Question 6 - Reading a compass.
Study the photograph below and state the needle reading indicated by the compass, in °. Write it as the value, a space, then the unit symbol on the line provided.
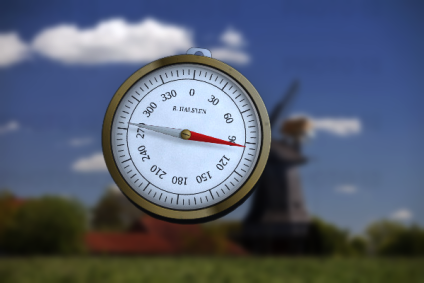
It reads 95 °
